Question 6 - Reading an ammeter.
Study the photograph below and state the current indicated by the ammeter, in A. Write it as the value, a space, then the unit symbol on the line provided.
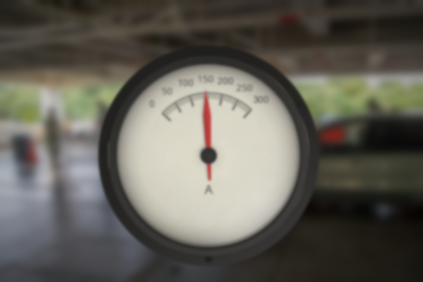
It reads 150 A
